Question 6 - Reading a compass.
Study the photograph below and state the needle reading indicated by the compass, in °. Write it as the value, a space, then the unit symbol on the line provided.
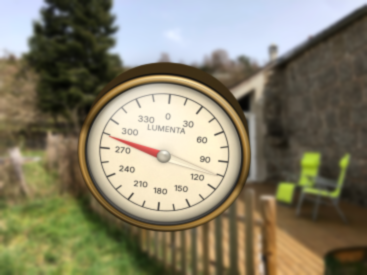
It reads 285 °
